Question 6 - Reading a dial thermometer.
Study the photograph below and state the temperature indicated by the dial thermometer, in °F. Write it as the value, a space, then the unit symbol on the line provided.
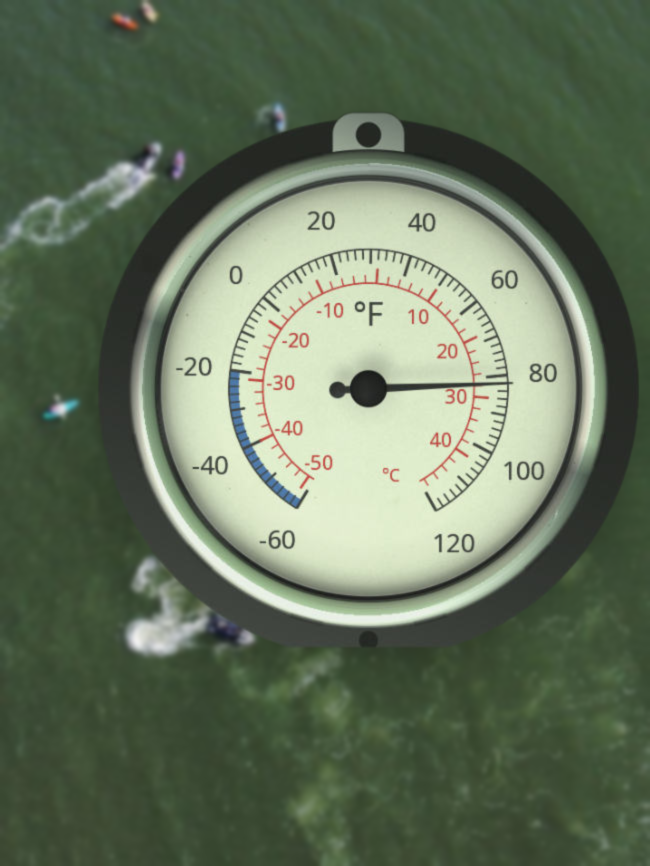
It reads 82 °F
